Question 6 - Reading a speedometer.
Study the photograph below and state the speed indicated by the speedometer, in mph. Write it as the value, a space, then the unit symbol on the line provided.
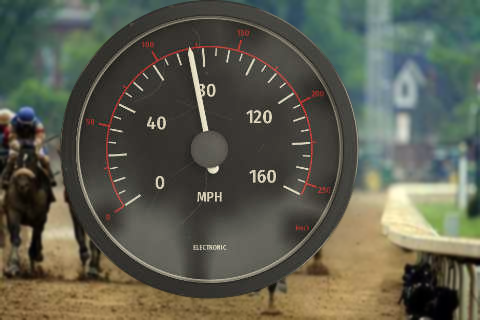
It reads 75 mph
